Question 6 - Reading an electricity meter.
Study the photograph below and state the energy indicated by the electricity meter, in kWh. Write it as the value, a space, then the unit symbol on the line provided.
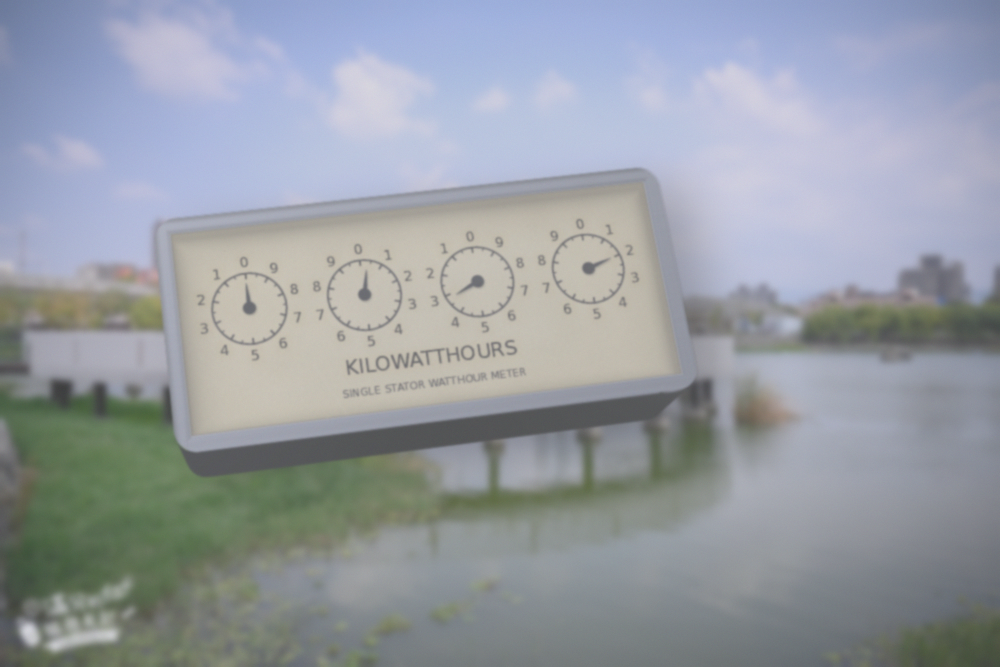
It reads 32 kWh
